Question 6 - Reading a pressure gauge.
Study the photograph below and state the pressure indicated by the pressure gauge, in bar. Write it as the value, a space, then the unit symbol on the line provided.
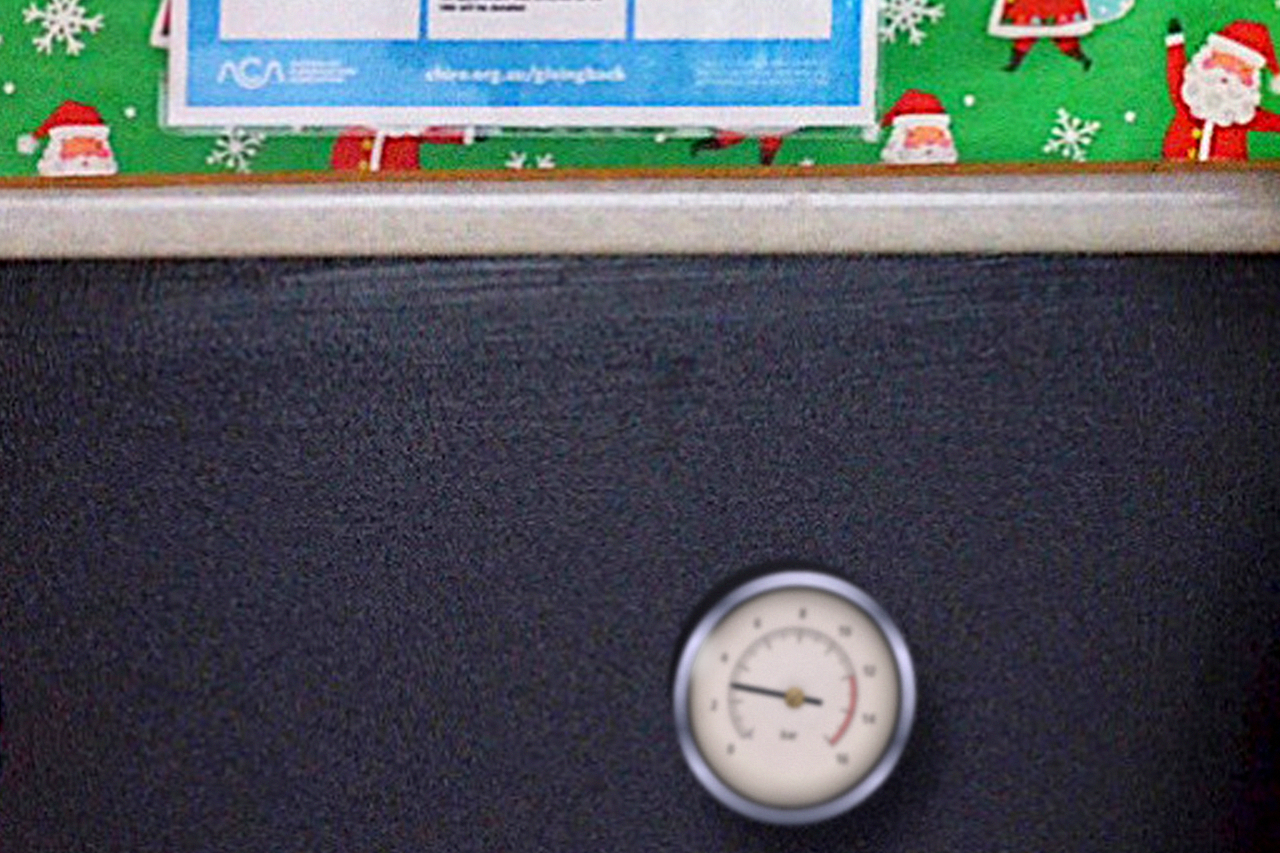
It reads 3 bar
